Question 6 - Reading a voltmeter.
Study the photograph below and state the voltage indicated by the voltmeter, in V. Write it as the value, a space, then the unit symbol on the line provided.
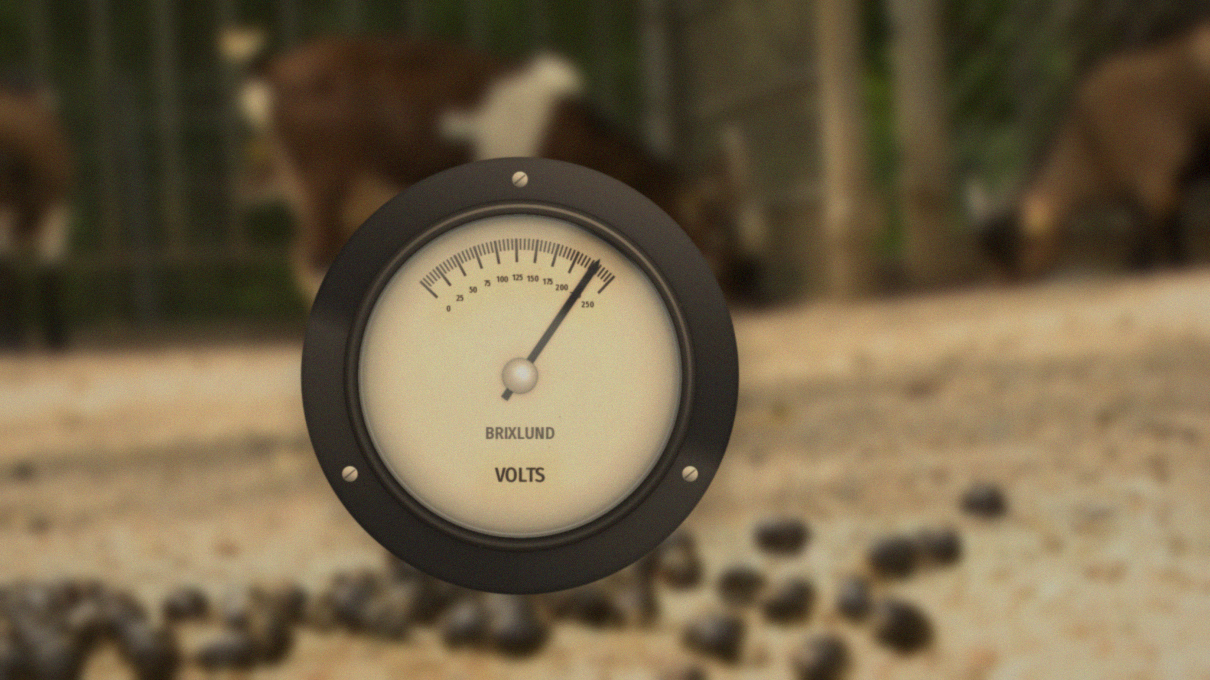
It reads 225 V
